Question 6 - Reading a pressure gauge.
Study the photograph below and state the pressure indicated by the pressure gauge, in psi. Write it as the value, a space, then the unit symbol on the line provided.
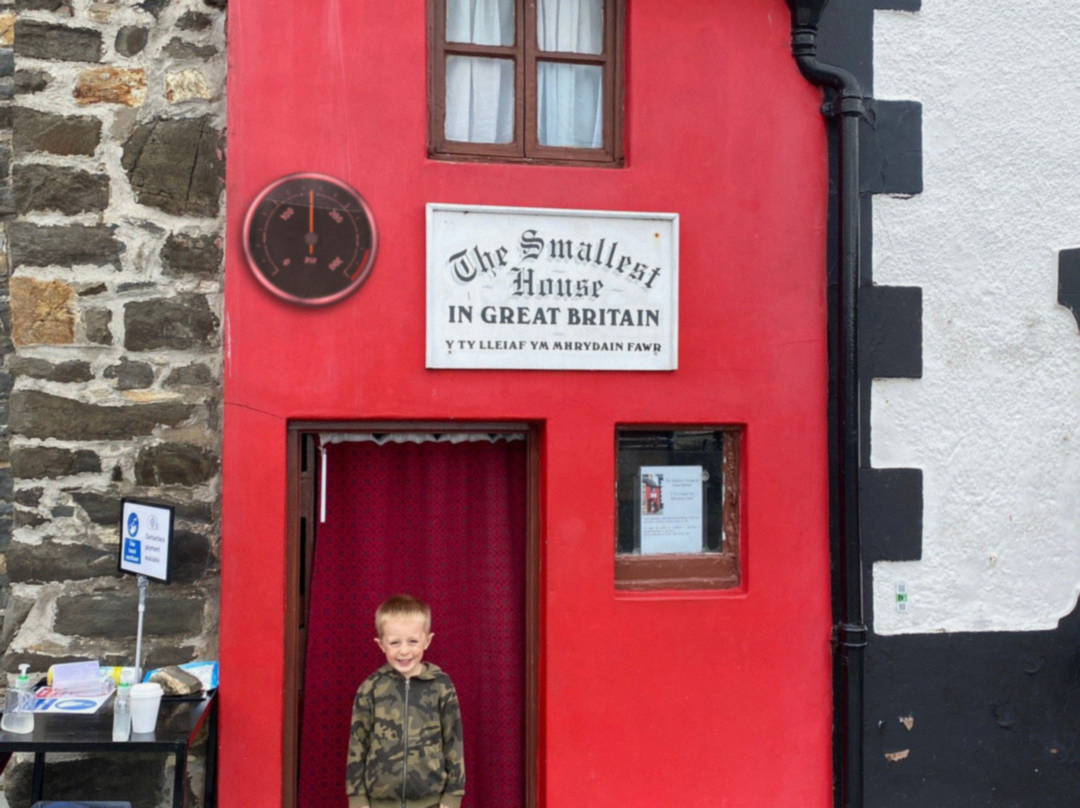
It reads 150 psi
